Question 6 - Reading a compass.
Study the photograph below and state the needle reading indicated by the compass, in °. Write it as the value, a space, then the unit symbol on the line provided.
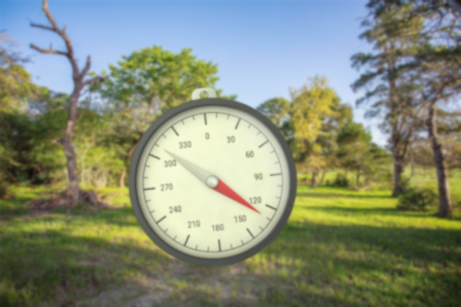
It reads 130 °
